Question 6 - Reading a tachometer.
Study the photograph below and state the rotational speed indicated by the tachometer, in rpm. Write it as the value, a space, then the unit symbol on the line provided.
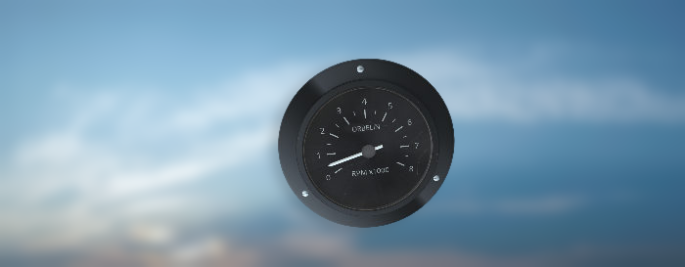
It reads 500 rpm
